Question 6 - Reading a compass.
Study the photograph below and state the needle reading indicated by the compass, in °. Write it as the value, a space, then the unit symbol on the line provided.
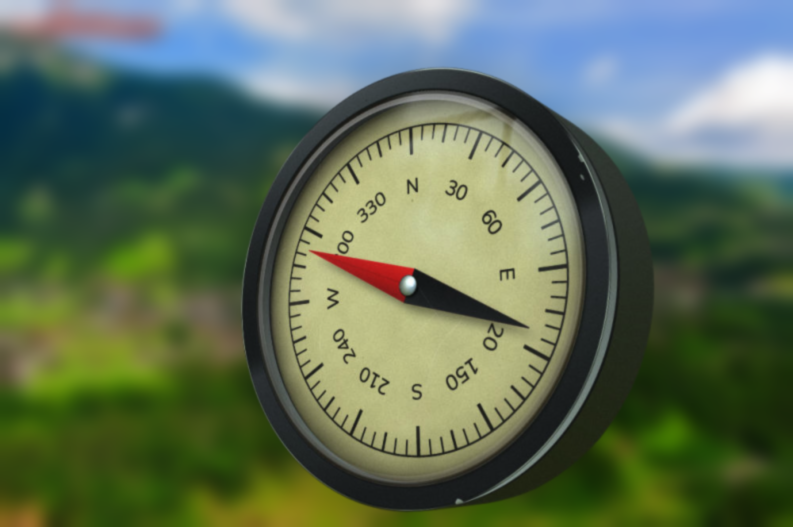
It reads 292.5 °
